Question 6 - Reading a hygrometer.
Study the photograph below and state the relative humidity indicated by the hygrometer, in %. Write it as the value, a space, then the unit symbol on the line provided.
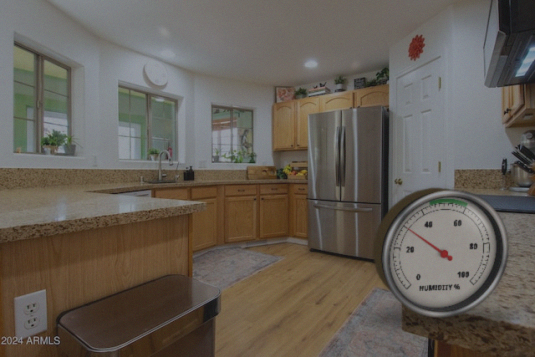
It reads 30 %
